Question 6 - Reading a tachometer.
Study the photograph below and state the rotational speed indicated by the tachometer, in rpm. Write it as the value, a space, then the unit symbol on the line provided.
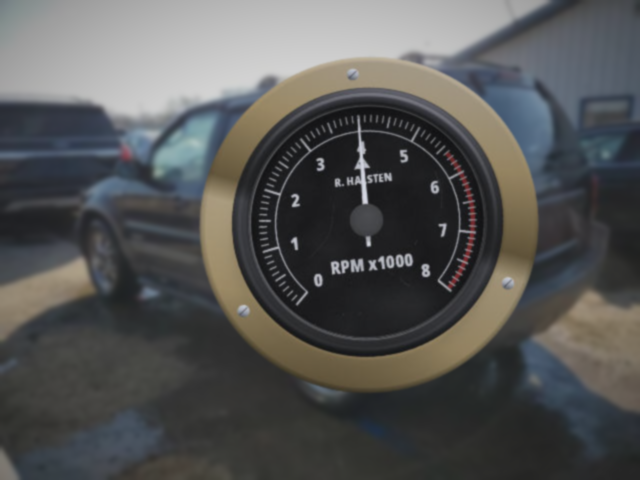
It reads 4000 rpm
